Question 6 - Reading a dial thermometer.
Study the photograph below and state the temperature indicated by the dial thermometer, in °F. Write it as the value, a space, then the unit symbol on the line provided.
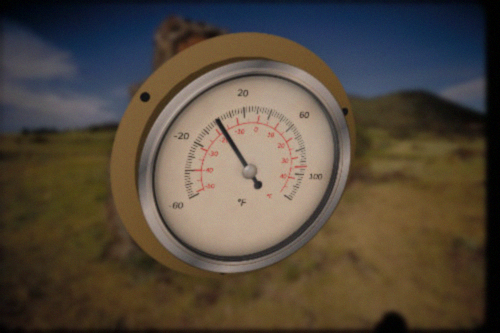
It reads 0 °F
